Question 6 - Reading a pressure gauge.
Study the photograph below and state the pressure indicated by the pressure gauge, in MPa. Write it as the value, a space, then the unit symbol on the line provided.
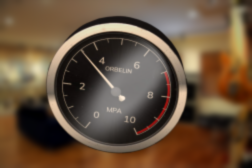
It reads 3.5 MPa
